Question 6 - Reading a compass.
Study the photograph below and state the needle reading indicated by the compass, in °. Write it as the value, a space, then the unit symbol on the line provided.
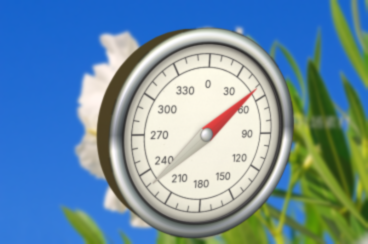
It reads 50 °
